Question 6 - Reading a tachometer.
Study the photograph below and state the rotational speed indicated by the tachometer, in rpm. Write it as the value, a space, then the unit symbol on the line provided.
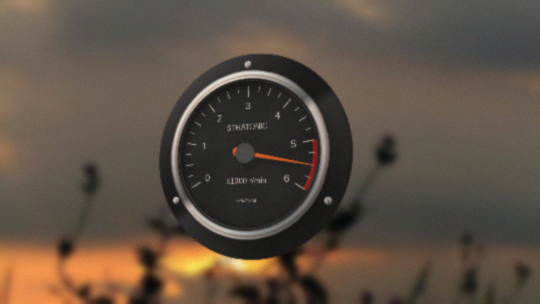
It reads 5500 rpm
